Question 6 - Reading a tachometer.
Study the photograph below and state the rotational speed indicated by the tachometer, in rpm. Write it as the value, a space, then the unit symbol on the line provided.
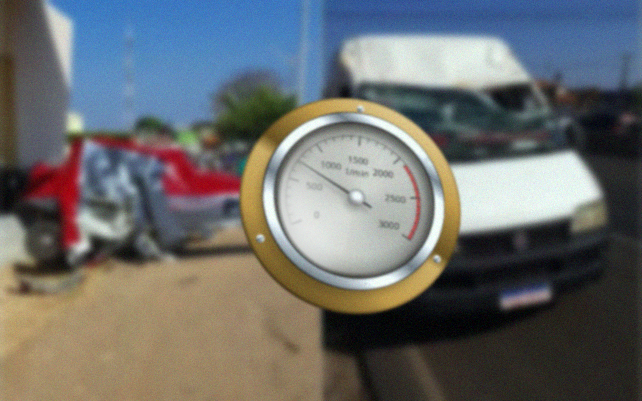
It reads 700 rpm
